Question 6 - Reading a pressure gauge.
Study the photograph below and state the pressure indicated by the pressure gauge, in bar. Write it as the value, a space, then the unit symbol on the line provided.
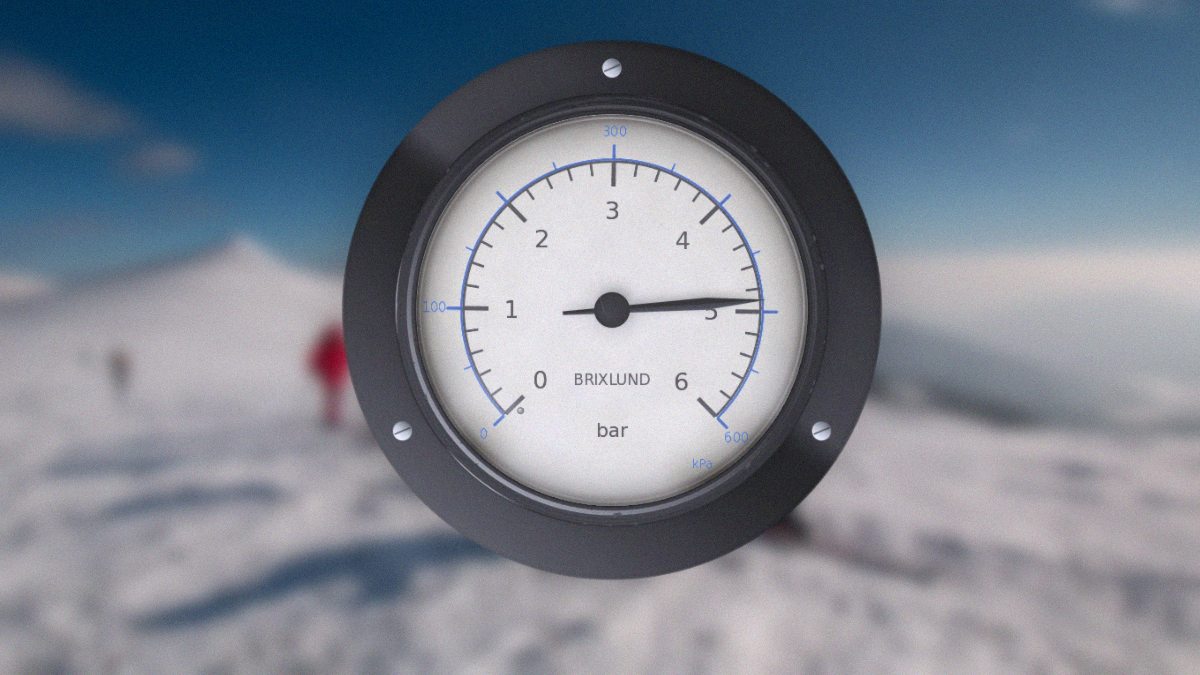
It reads 4.9 bar
